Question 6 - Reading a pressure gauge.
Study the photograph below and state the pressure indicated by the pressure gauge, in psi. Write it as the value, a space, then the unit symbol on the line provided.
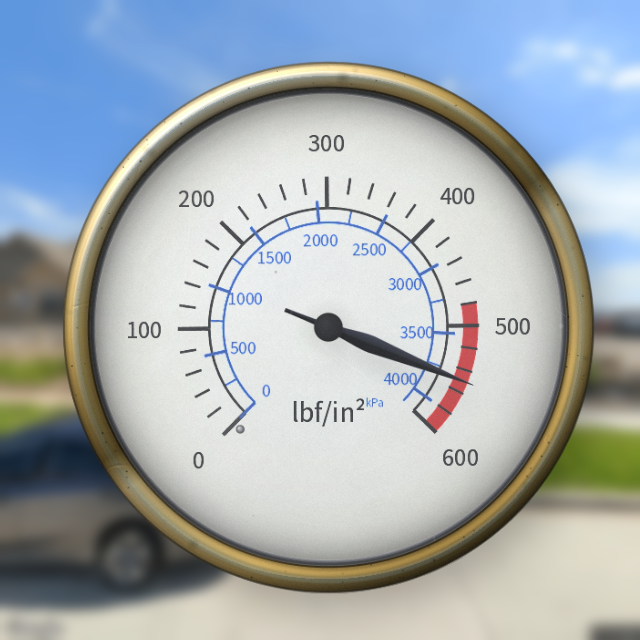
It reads 550 psi
